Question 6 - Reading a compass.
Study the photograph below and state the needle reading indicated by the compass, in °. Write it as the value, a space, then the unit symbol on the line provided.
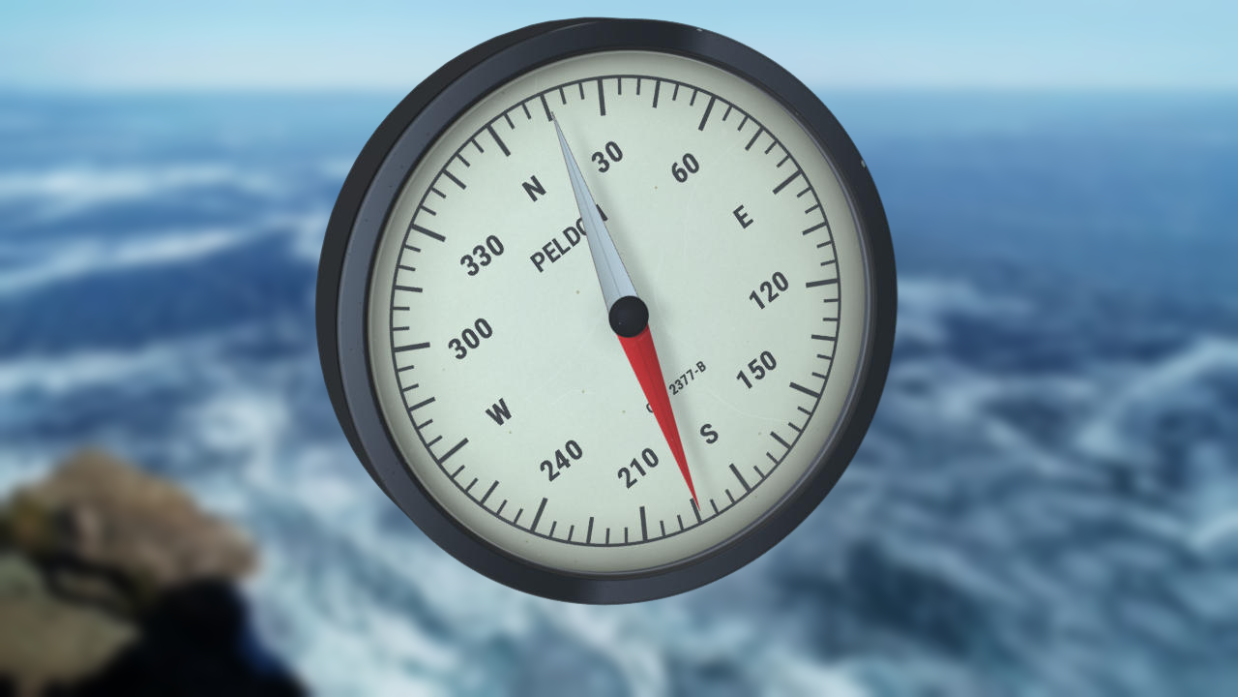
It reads 195 °
